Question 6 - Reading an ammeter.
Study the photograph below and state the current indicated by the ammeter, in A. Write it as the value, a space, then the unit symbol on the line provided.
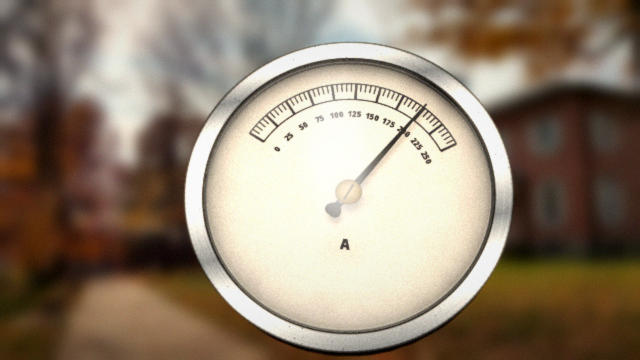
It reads 200 A
